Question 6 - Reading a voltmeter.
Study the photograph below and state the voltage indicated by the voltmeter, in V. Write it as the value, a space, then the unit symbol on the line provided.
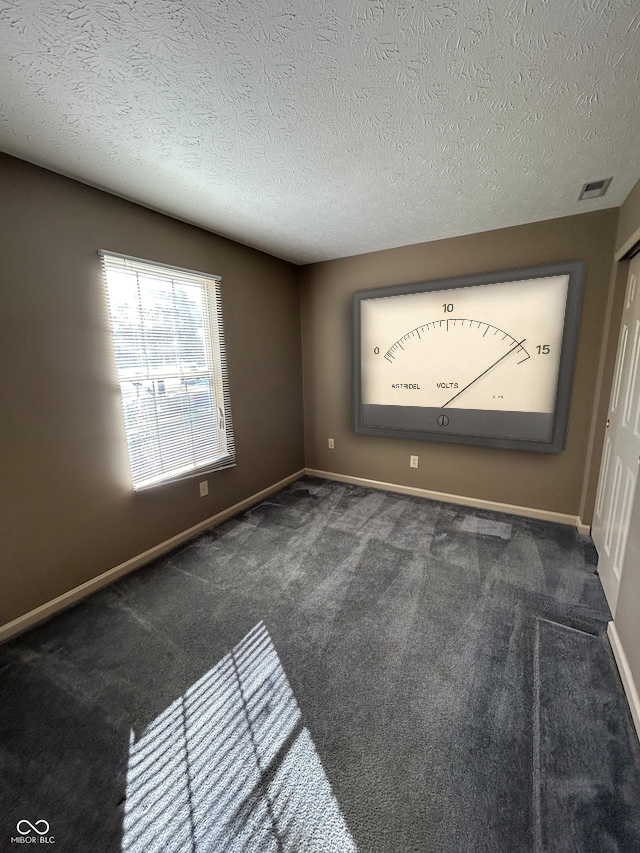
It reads 14.25 V
